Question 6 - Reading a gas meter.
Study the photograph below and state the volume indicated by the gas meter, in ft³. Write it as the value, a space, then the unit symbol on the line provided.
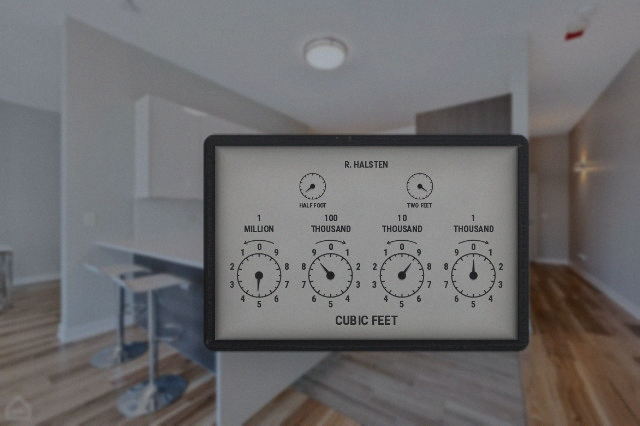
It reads 489000 ft³
